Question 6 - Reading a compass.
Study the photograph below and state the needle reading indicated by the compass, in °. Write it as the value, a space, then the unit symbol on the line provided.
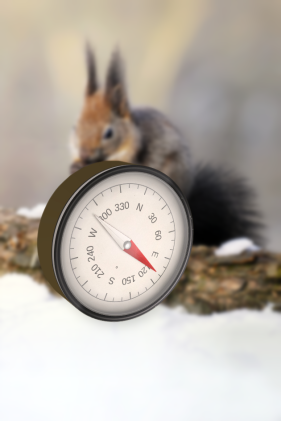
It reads 110 °
